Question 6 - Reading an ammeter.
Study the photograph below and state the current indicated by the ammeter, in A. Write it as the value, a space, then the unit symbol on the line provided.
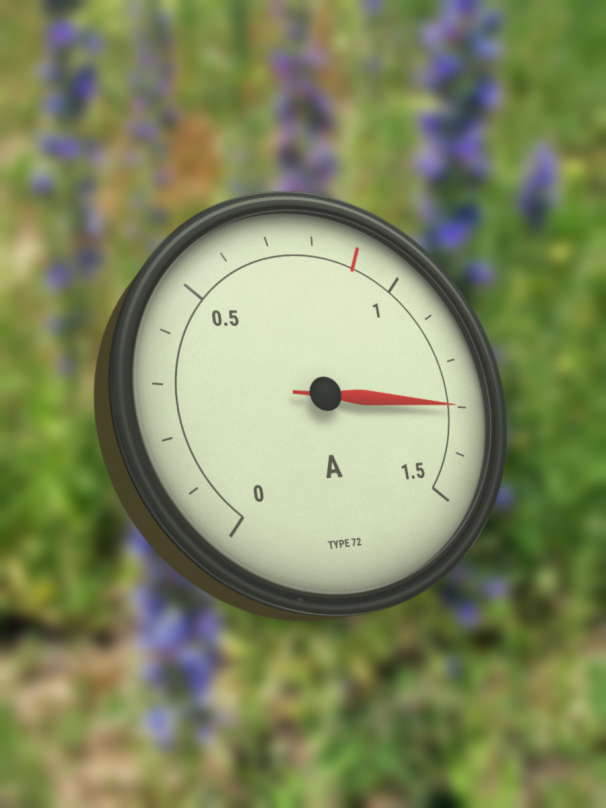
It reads 1.3 A
